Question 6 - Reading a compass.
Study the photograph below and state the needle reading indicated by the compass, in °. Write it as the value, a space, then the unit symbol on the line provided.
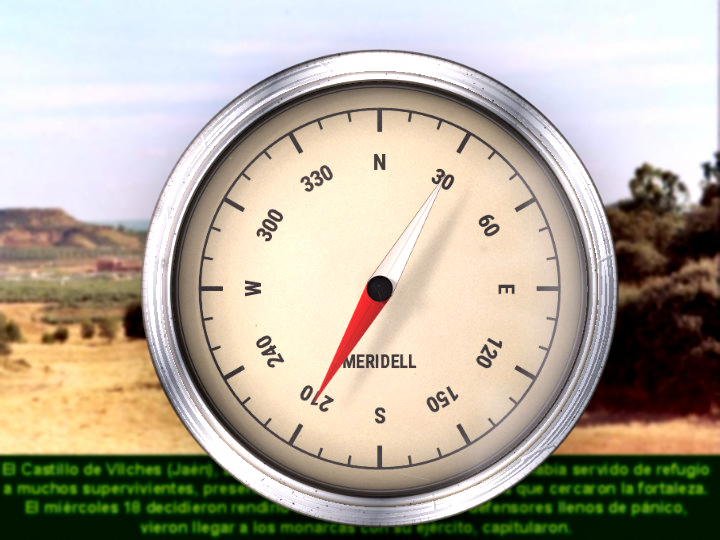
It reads 210 °
